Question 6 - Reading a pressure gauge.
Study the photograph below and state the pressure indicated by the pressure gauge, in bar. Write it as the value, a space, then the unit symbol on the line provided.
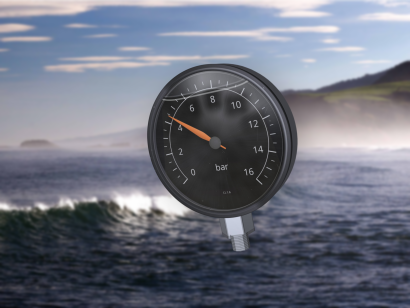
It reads 4.5 bar
